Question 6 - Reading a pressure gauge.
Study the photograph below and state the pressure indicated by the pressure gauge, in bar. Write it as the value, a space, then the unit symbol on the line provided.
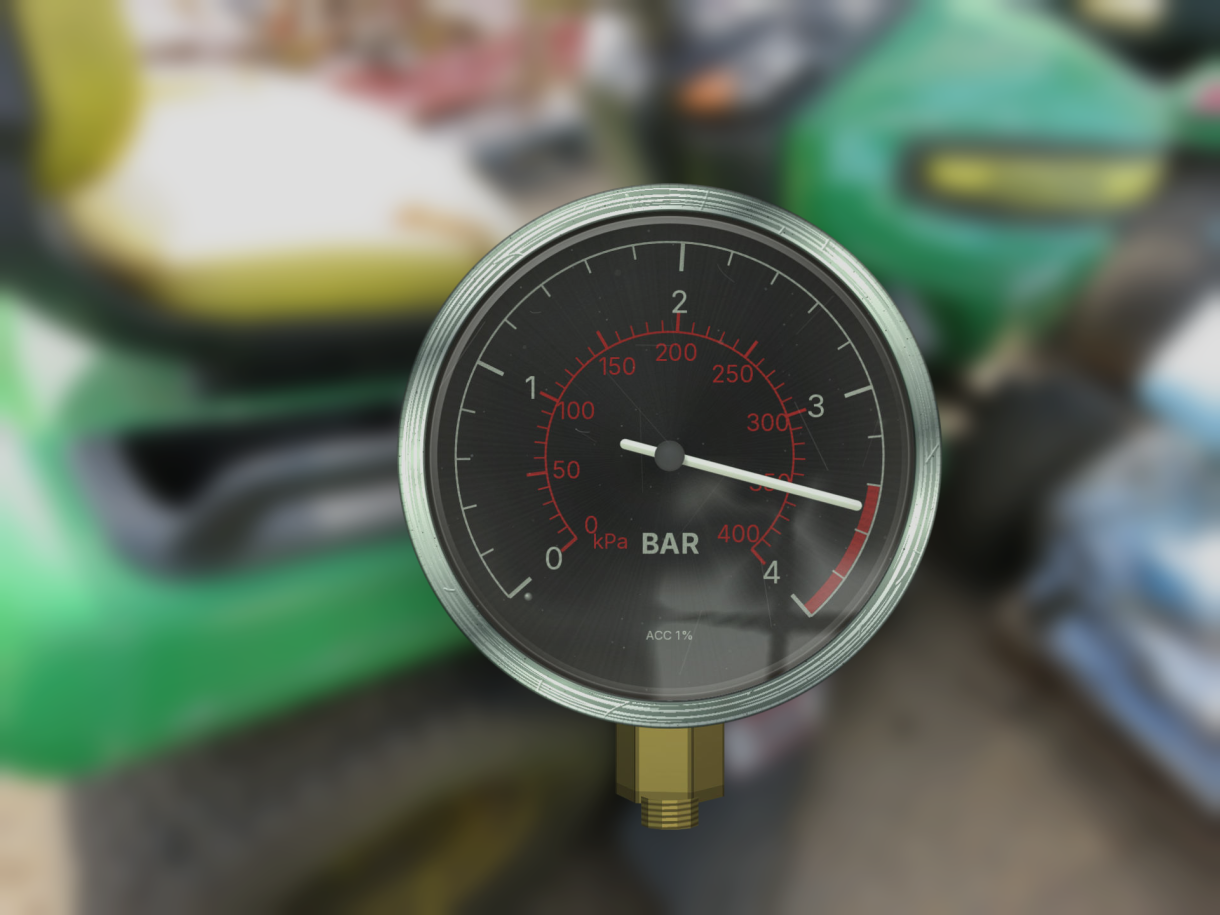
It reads 3.5 bar
